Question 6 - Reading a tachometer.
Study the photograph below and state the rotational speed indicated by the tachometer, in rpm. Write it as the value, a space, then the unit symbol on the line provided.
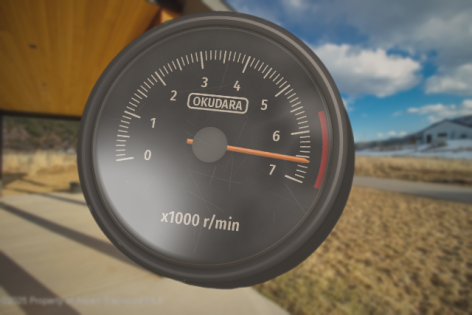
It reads 6600 rpm
